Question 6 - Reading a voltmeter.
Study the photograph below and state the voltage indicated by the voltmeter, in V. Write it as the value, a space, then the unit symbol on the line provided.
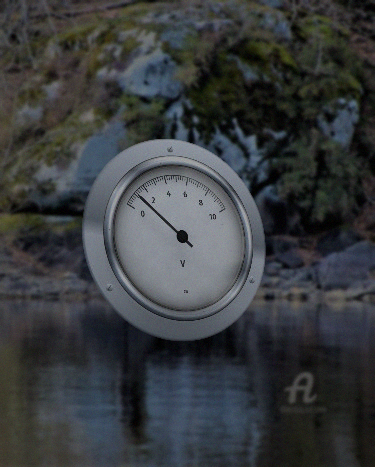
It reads 1 V
